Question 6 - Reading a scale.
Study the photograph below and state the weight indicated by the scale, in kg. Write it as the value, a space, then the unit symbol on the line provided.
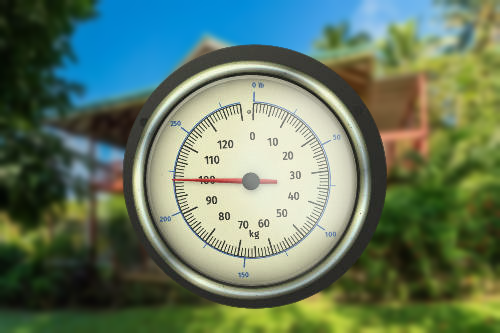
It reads 100 kg
